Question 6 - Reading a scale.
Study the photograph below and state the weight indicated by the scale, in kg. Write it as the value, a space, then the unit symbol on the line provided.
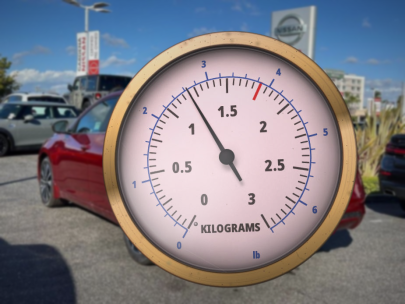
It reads 1.2 kg
